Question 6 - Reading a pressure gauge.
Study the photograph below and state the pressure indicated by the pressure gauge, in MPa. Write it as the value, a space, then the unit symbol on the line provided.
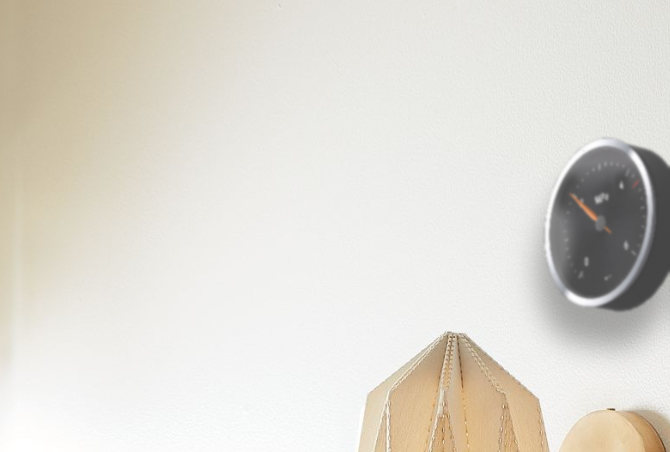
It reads 2 MPa
